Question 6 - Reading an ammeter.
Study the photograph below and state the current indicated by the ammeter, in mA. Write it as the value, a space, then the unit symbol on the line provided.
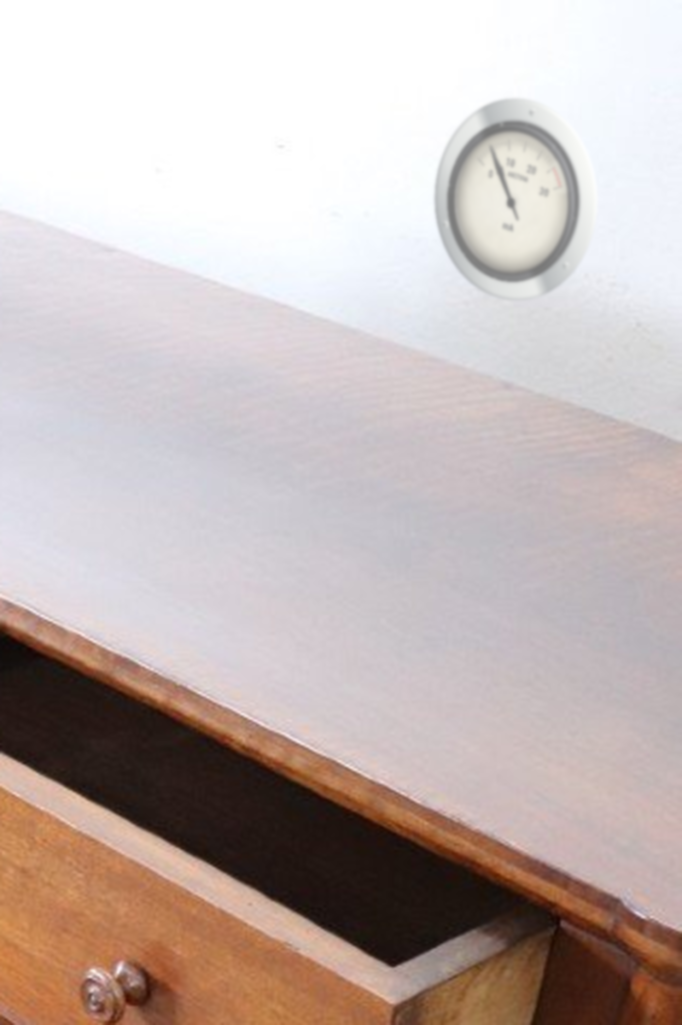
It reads 5 mA
